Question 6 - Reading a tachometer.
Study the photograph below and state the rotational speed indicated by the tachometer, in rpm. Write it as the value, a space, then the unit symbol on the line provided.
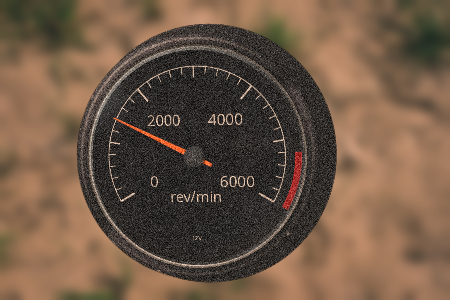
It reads 1400 rpm
